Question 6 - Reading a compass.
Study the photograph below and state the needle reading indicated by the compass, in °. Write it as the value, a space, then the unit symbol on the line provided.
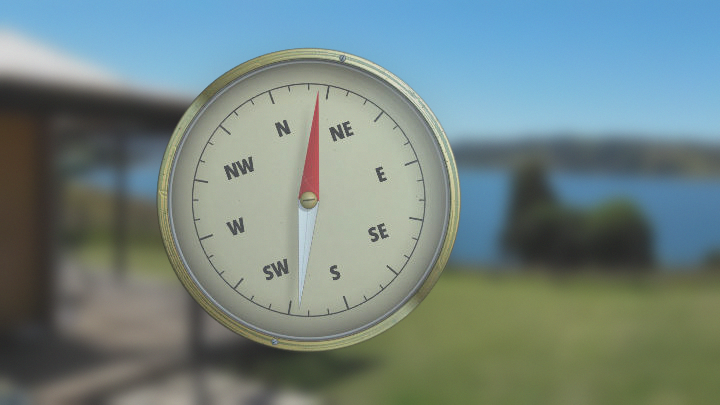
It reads 25 °
